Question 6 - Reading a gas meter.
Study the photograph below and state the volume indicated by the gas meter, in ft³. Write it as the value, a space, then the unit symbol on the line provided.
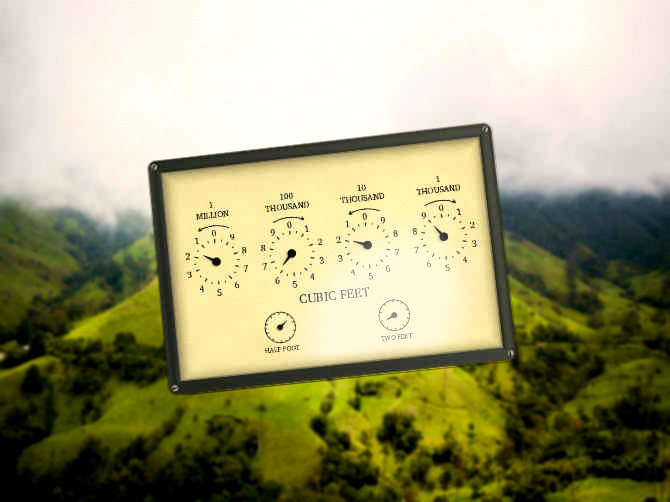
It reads 161900 ft³
